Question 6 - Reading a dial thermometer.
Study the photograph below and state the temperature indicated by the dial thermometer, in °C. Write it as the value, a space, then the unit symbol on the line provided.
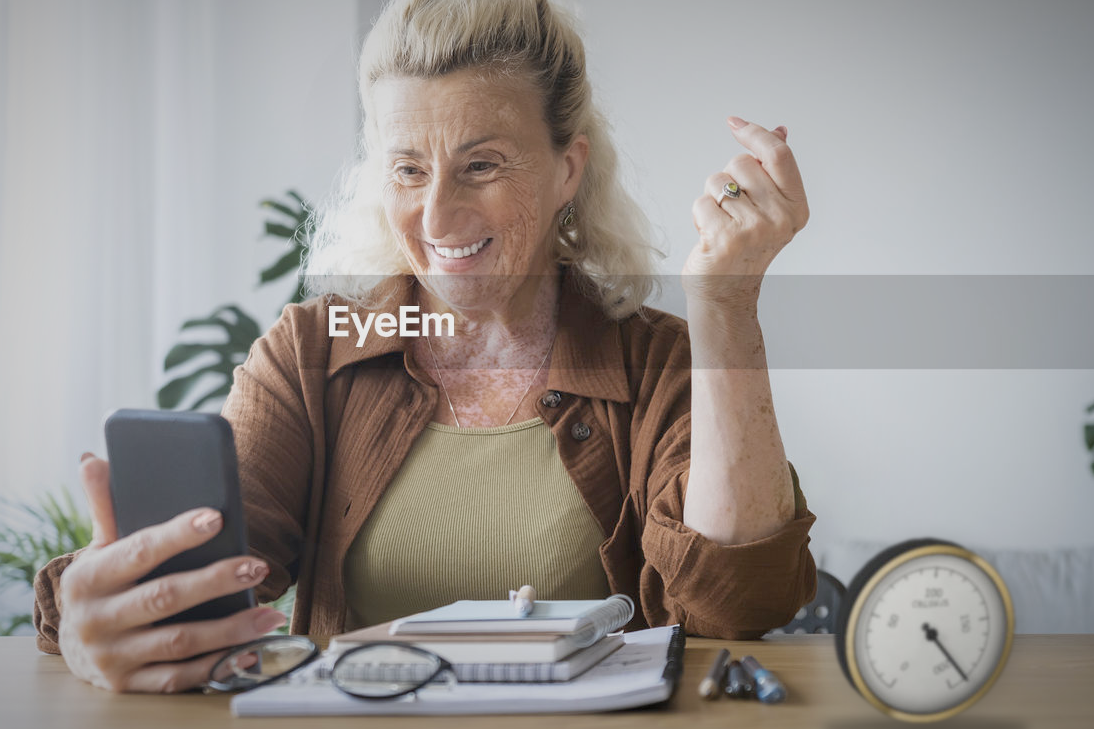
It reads 190 °C
